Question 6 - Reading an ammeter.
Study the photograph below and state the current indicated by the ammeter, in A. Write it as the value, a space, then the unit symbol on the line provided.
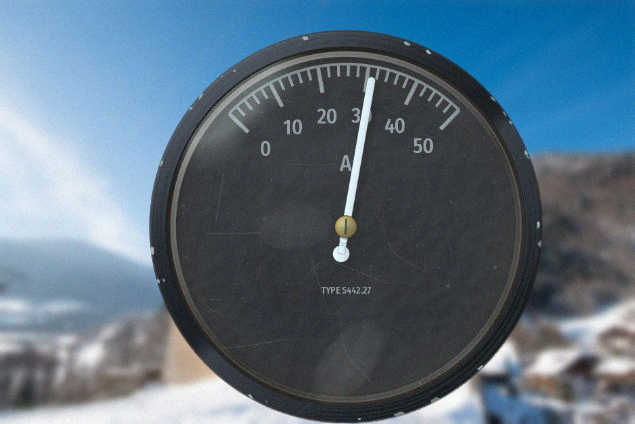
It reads 31 A
